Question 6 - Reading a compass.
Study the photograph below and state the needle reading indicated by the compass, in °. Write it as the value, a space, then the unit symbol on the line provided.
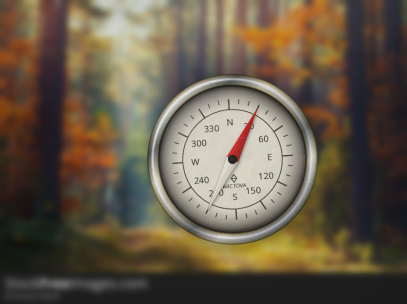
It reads 30 °
